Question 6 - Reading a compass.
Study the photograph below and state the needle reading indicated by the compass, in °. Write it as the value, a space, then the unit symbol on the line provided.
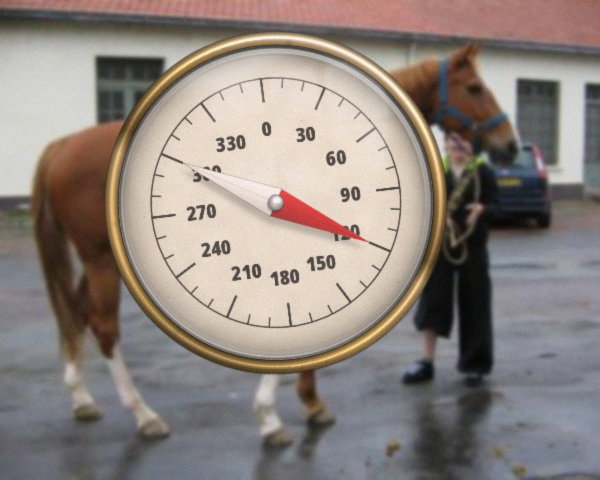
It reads 120 °
